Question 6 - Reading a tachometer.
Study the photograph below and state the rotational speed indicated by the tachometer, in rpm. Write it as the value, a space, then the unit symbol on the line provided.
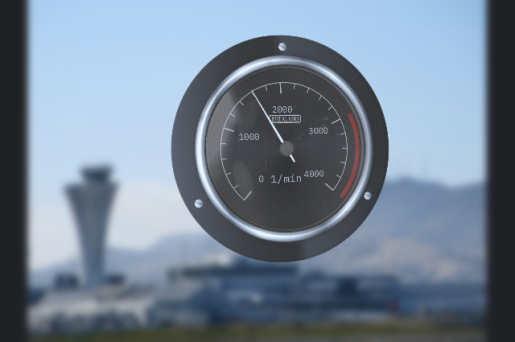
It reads 1600 rpm
